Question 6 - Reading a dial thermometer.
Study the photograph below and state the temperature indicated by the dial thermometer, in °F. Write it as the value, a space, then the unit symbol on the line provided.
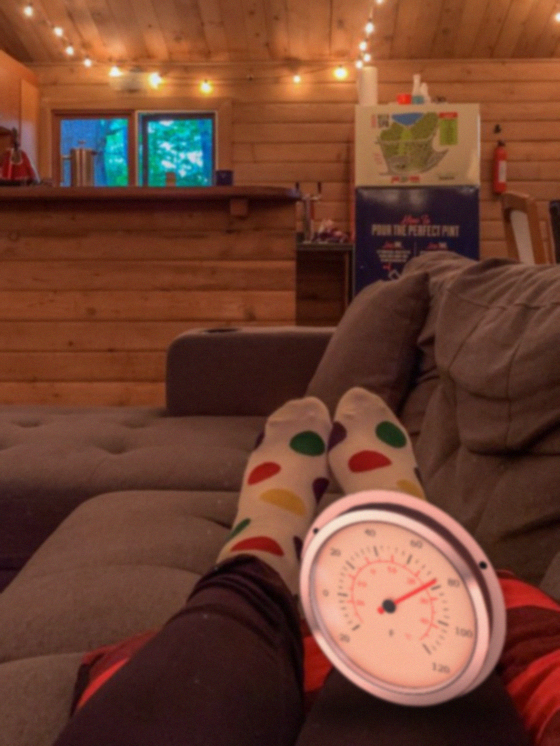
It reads 76 °F
